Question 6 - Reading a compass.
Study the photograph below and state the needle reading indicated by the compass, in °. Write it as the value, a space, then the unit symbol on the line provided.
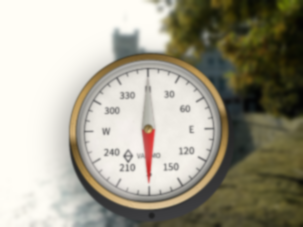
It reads 180 °
